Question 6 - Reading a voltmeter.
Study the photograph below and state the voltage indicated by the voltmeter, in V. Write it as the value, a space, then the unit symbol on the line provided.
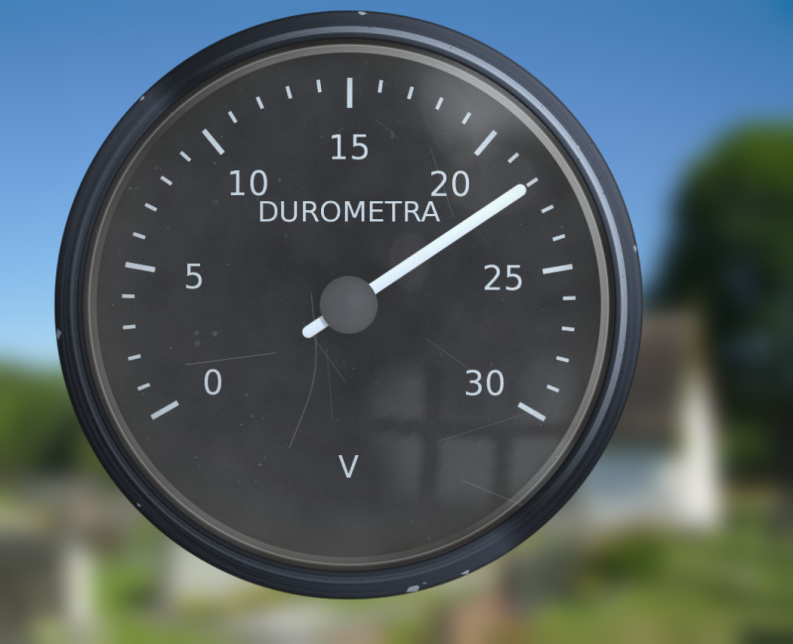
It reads 22 V
